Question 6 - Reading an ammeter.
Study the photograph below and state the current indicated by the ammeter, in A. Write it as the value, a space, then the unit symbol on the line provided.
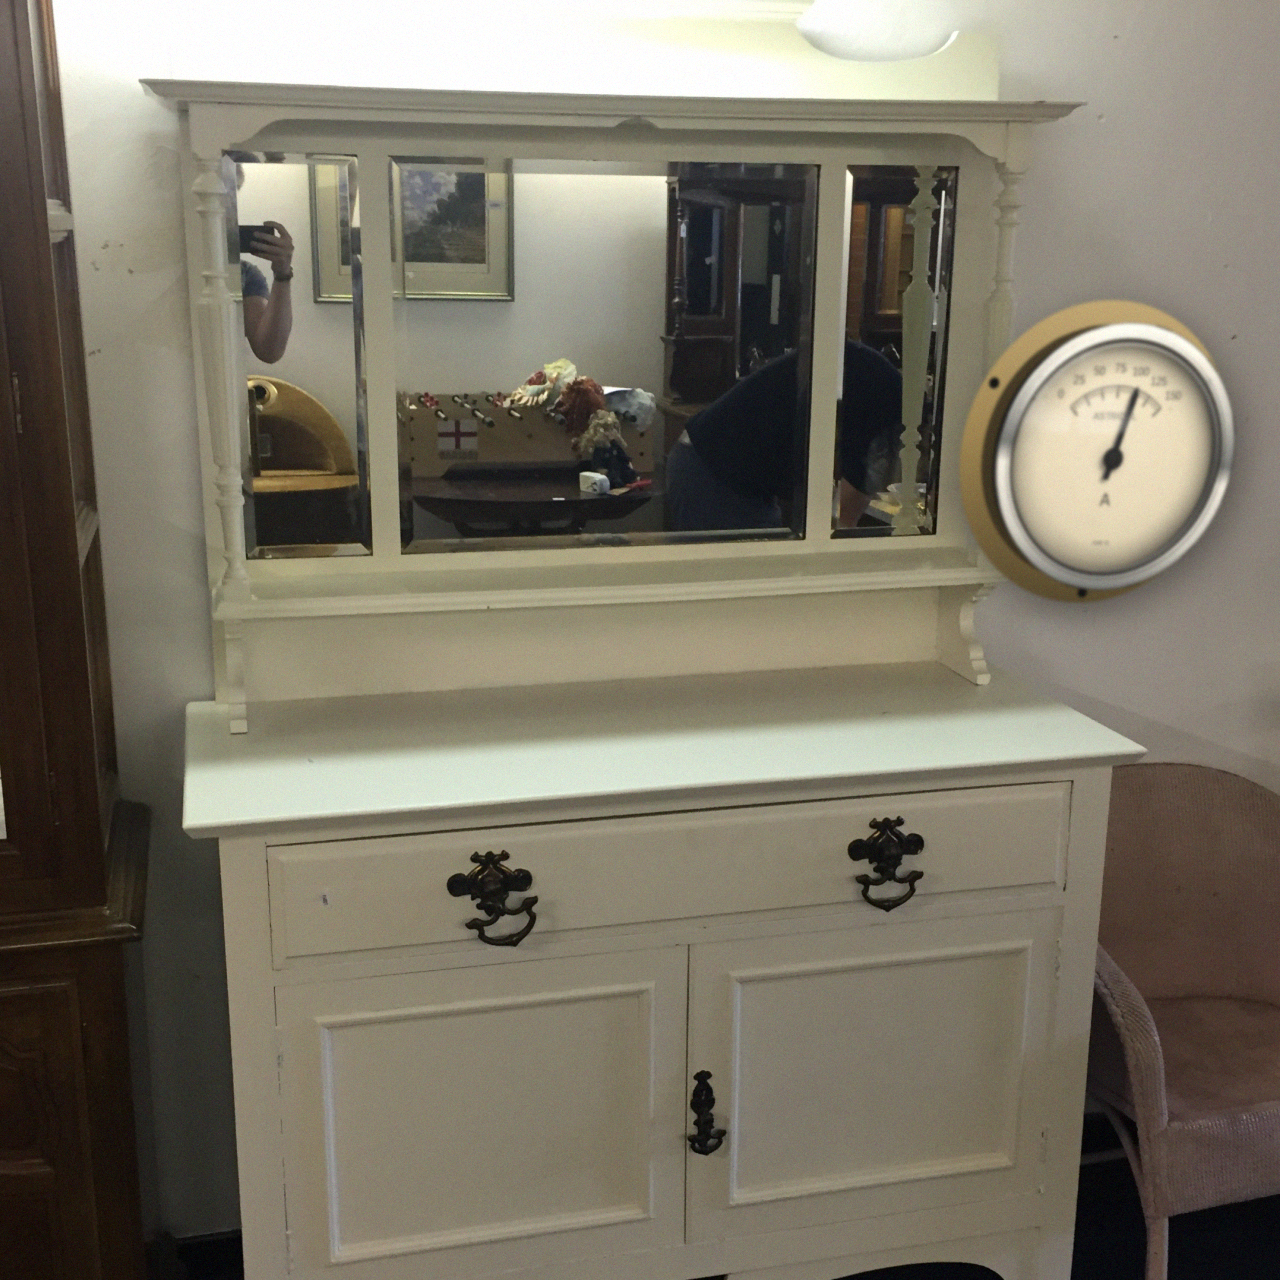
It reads 100 A
